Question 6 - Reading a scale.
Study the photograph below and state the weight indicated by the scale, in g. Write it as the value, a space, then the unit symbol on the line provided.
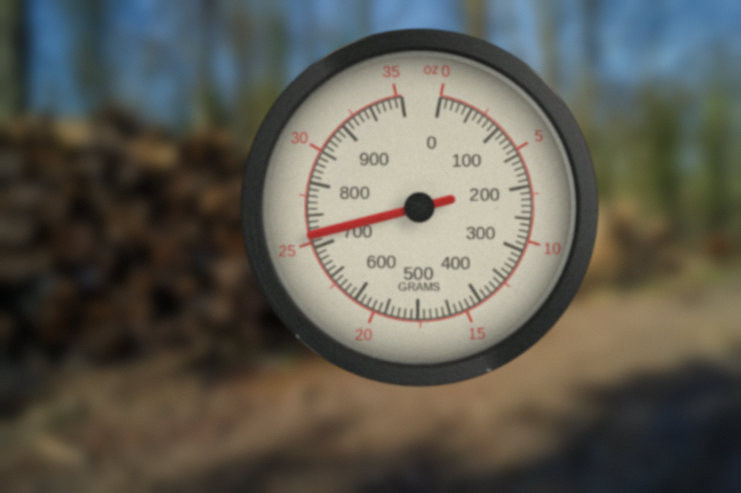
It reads 720 g
